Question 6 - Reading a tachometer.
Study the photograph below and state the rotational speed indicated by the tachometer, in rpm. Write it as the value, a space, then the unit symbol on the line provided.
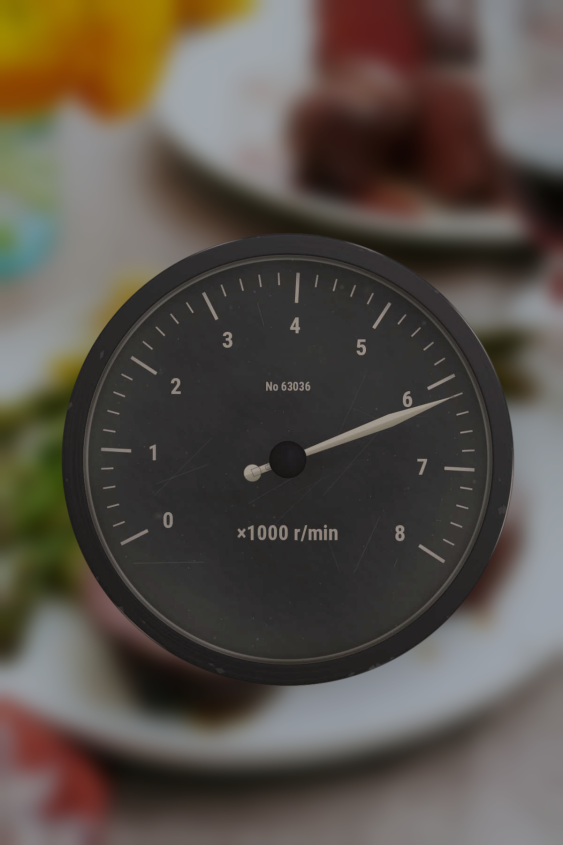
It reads 6200 rpm
